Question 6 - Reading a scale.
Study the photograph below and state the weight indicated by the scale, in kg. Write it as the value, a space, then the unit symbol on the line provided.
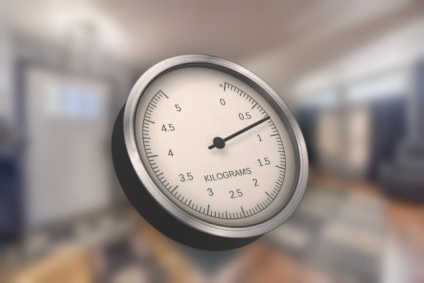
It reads 0.75 kg
